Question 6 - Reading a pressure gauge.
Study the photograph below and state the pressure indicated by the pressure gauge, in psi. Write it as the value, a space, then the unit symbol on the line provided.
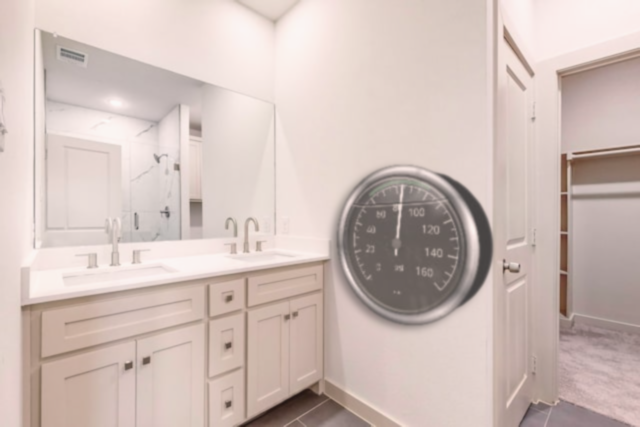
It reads 85 psi
